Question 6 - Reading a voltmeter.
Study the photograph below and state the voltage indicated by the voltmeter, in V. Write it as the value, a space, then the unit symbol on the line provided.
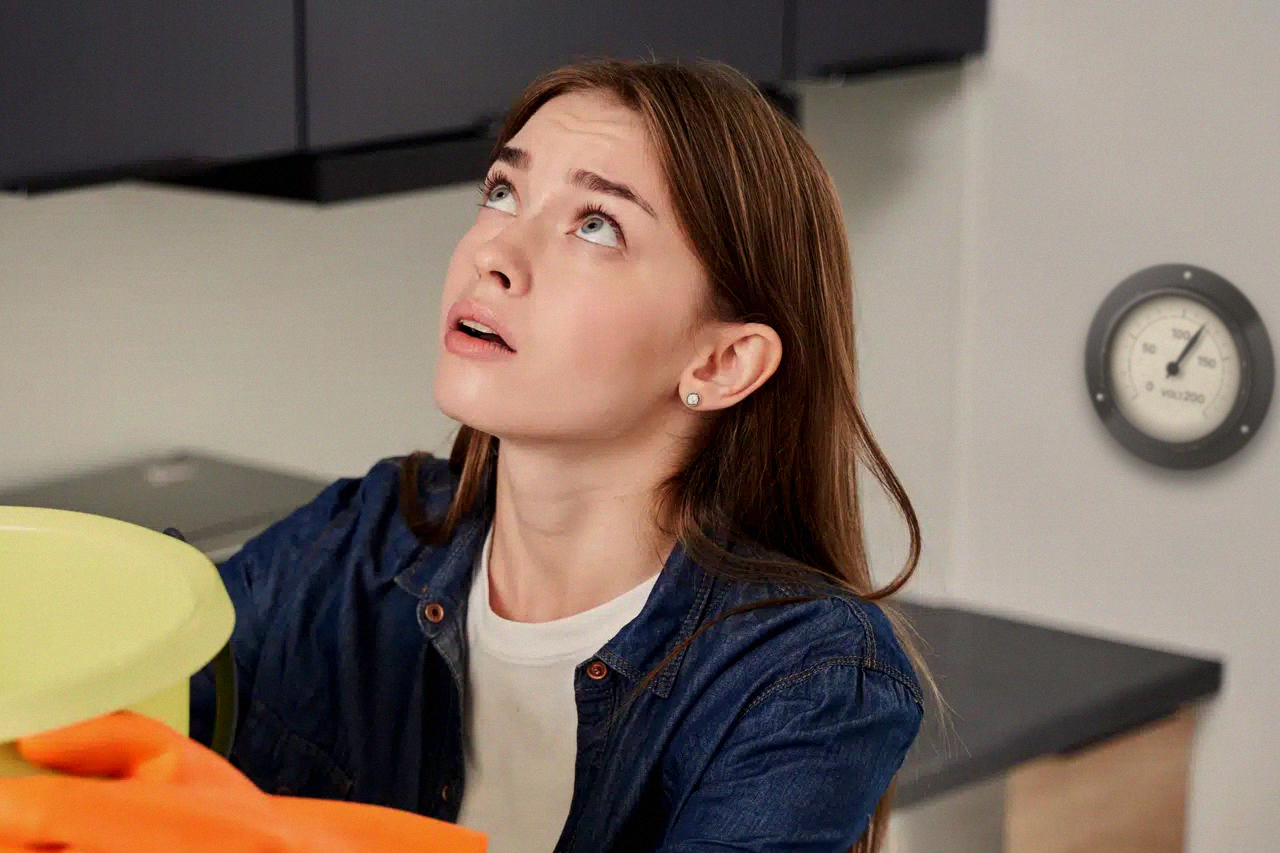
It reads 120 V
